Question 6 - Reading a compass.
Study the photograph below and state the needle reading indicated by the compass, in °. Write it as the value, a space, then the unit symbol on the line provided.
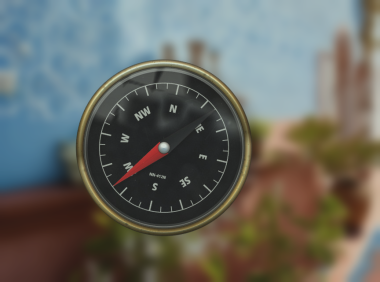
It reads 220 °
